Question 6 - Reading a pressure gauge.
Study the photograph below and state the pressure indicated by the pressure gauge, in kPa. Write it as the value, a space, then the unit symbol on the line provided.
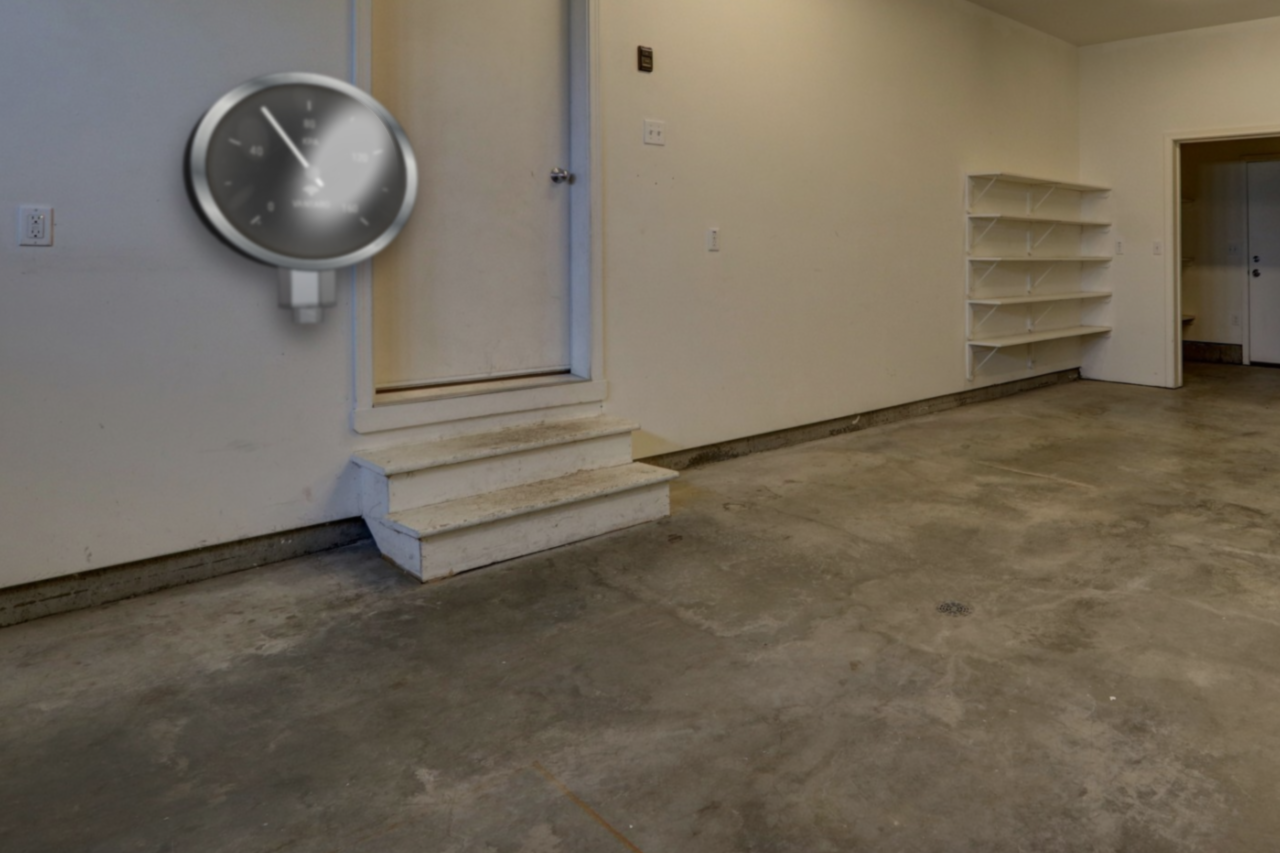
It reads 60 kPa
